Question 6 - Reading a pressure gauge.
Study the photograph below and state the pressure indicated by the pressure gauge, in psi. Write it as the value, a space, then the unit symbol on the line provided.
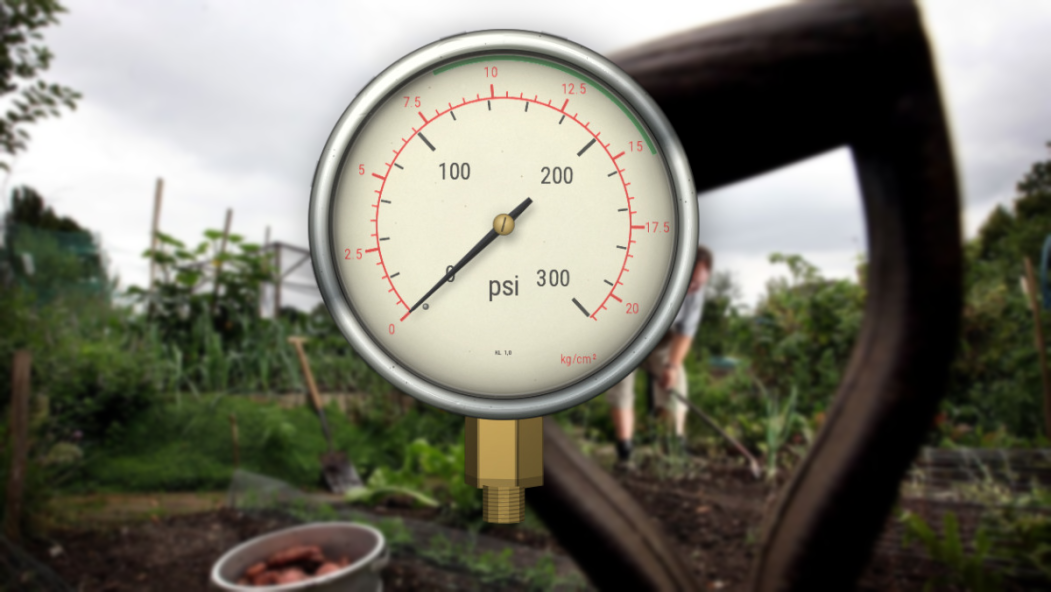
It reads 0 psi
